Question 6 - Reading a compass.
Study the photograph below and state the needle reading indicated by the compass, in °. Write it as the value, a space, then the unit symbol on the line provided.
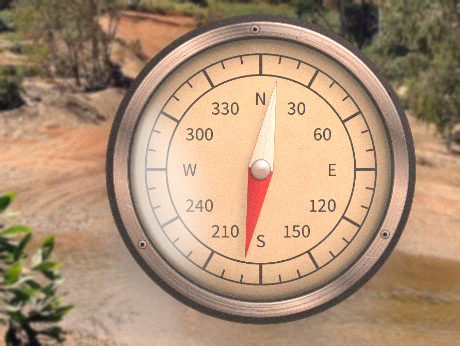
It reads 190 °
